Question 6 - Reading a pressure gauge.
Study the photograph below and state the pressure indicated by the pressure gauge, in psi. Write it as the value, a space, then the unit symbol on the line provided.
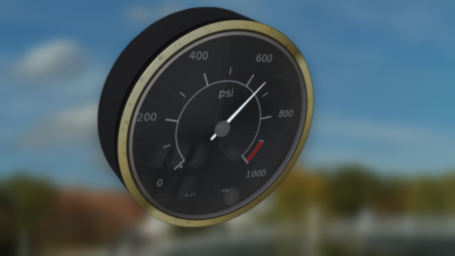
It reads 650 psi
